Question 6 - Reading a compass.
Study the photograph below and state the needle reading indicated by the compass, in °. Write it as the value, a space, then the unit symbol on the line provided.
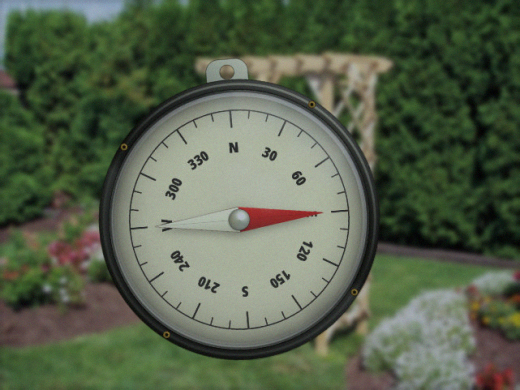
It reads 90 °
